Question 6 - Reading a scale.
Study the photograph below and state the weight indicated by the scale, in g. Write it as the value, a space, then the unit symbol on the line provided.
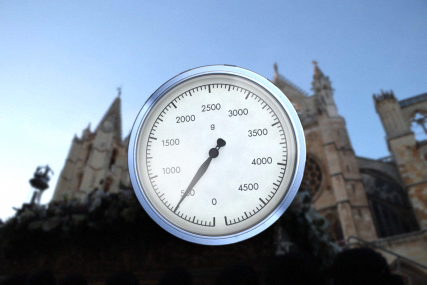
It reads 500 g
